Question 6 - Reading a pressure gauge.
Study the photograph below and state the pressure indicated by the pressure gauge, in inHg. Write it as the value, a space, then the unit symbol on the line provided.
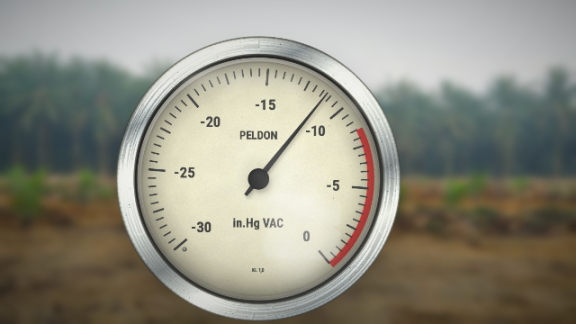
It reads -11.25 inHg
